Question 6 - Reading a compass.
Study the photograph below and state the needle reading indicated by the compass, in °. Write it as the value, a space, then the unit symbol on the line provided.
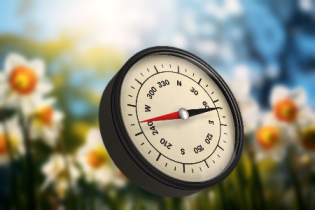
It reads 250 °
